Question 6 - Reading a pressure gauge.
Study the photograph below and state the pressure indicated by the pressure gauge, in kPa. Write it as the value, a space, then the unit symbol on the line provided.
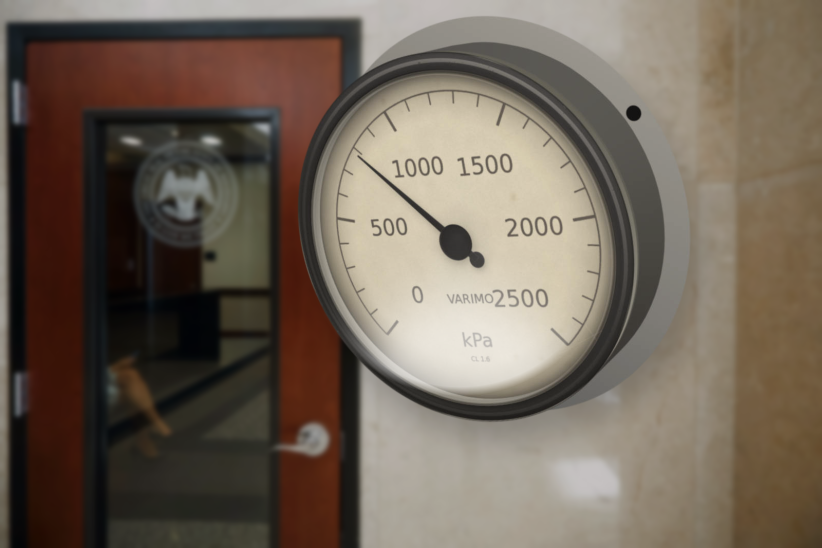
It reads 800 kPa
